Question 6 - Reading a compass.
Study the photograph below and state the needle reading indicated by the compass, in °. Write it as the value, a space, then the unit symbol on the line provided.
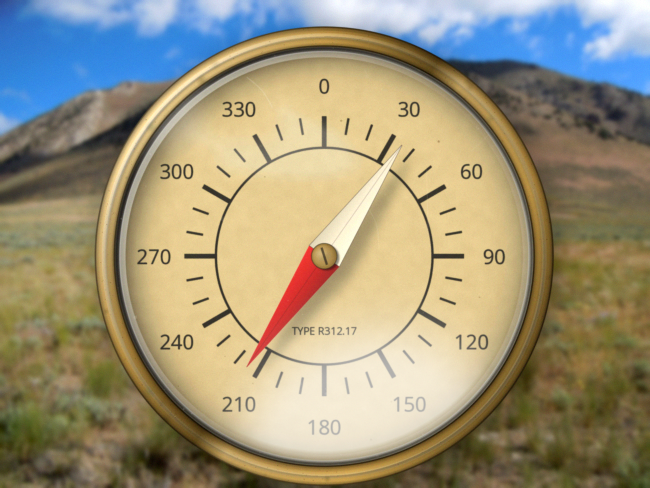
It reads 215 °
